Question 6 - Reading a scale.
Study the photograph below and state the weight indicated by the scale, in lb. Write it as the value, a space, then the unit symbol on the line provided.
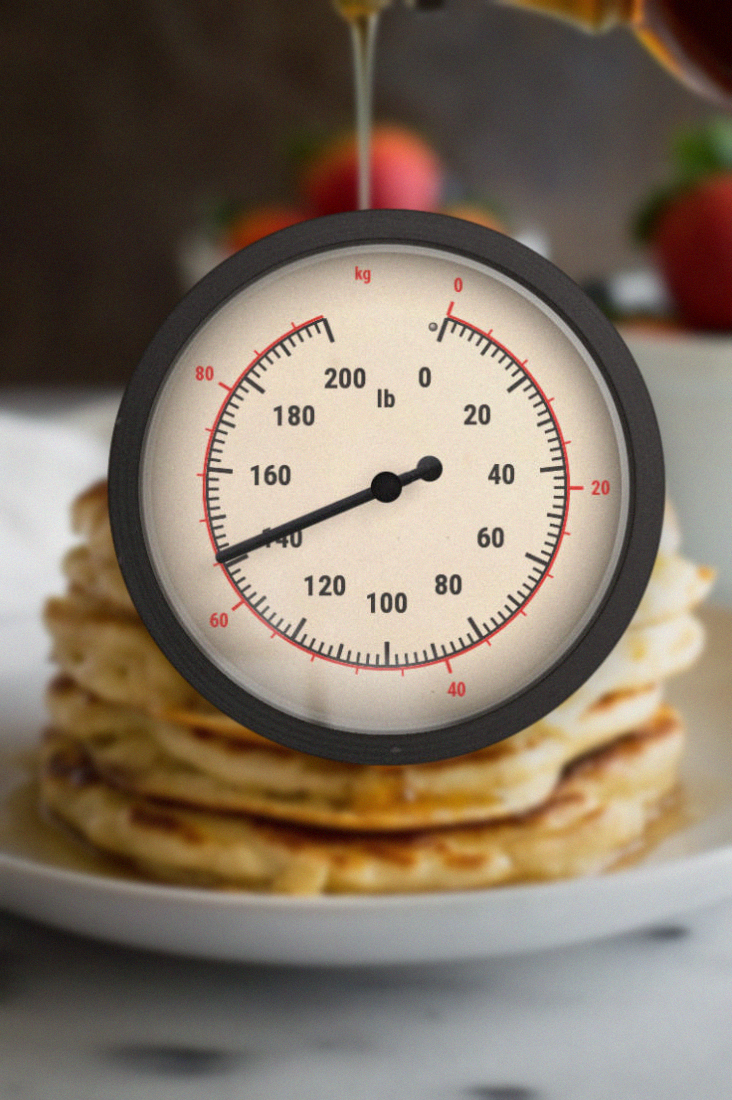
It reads 142 lb
